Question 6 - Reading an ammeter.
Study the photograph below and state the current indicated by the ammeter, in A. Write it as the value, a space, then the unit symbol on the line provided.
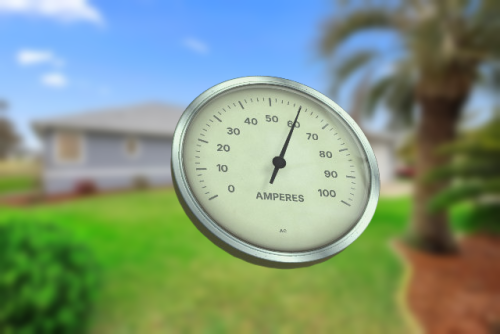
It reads 60 A
